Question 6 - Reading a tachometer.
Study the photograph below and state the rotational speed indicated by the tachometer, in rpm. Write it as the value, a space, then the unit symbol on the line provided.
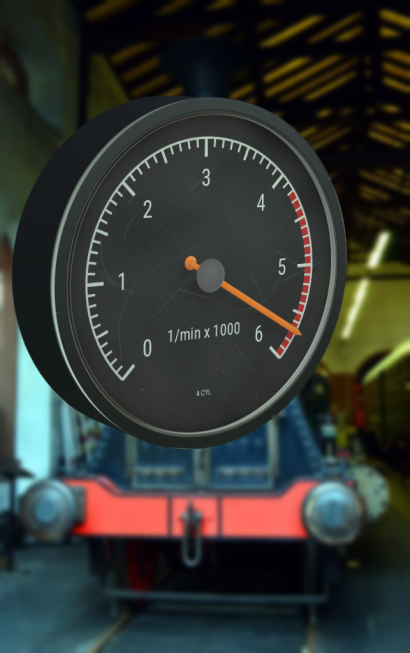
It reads 5700 rpm
